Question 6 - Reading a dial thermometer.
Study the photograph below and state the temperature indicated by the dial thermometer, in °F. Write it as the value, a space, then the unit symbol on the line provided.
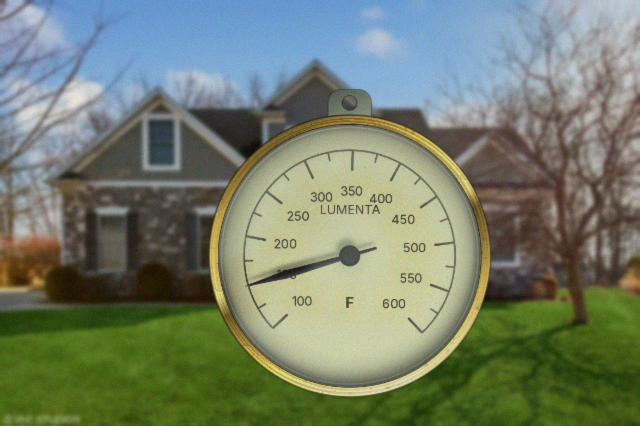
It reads 150 °F
